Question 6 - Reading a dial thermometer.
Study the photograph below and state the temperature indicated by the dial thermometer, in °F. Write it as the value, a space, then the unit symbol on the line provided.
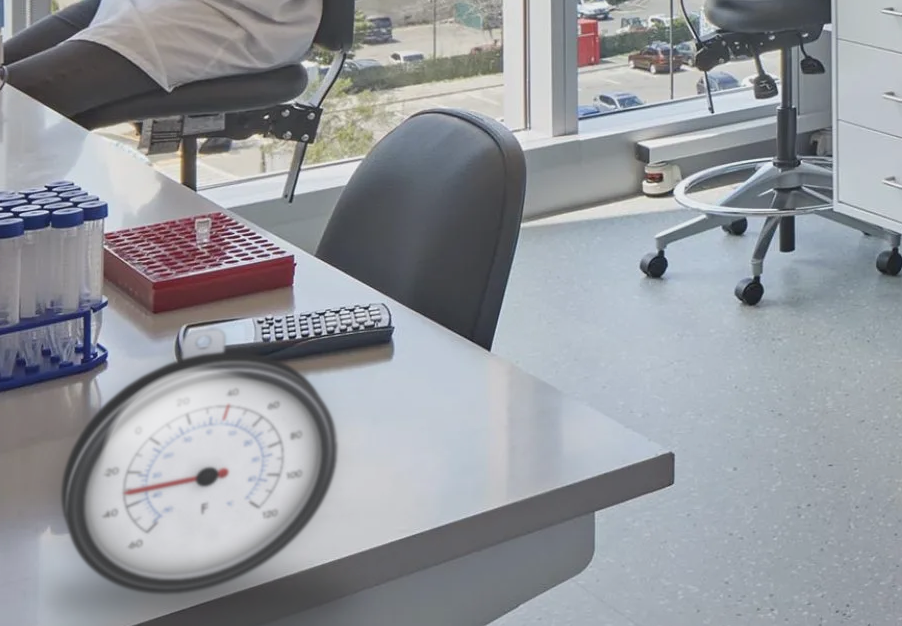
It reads -30 °F
